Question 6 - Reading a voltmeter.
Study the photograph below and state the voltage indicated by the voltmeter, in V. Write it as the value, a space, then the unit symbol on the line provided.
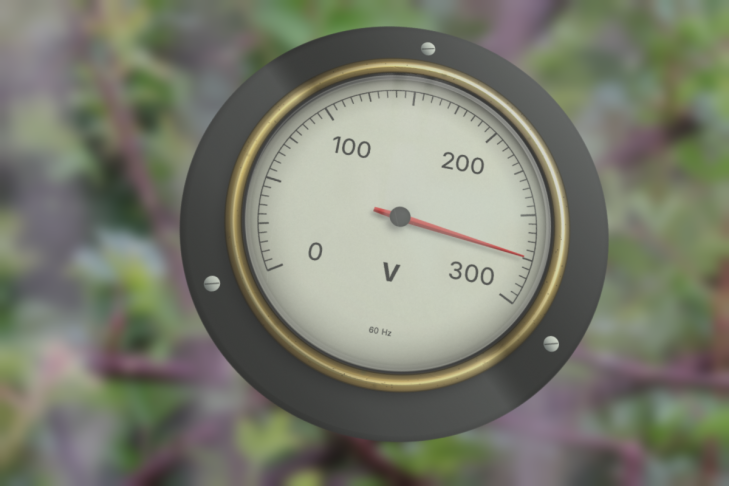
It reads 275 V
